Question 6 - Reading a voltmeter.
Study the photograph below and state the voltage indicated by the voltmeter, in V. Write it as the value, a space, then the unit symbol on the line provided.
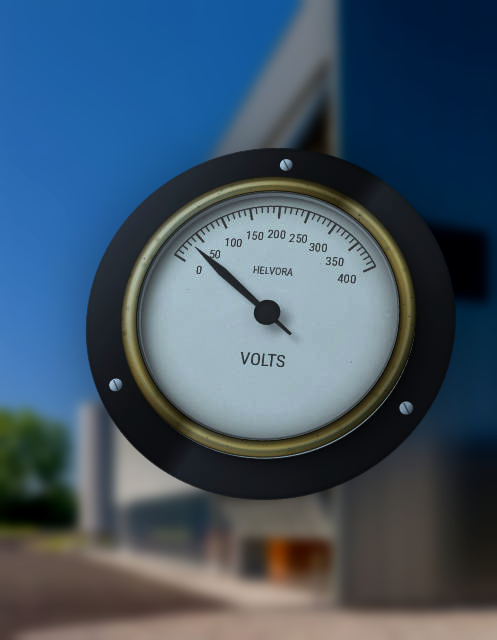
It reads 30 V
